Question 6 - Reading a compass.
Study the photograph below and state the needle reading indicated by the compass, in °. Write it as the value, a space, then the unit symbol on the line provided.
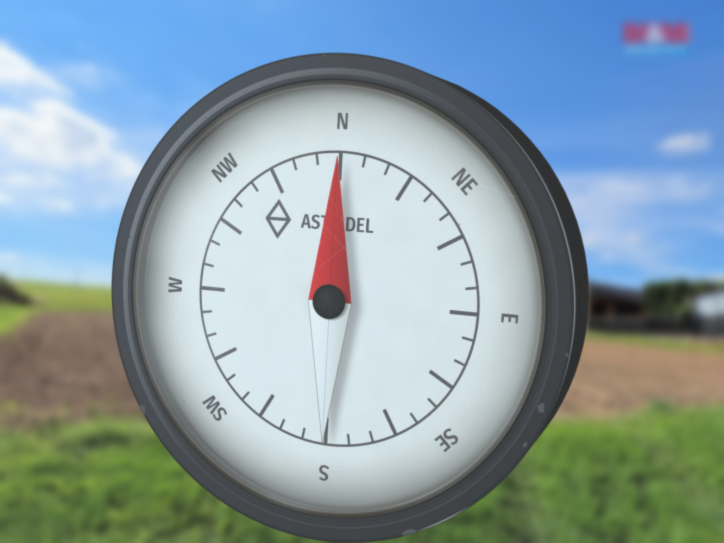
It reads 0 °
